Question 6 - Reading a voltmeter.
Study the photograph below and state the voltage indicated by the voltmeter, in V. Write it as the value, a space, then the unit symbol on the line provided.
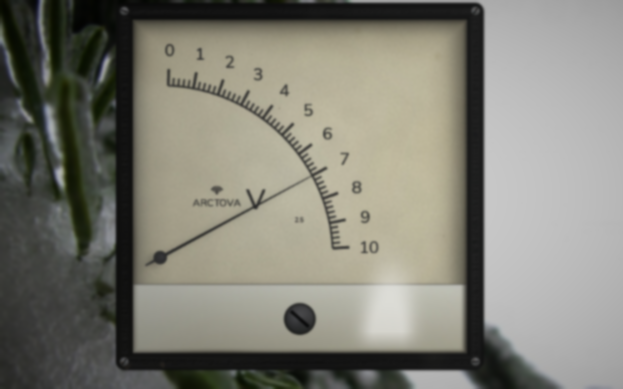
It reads 7 V
